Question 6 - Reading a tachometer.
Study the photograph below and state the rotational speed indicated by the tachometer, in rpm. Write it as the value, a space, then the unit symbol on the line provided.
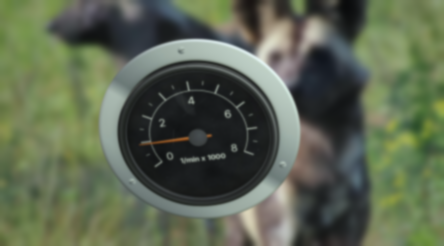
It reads 1000 rpm
